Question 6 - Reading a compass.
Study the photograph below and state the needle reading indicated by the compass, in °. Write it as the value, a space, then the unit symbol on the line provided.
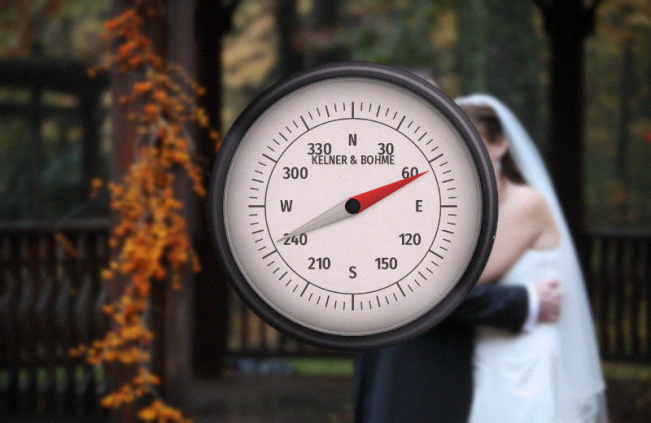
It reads 65 °
